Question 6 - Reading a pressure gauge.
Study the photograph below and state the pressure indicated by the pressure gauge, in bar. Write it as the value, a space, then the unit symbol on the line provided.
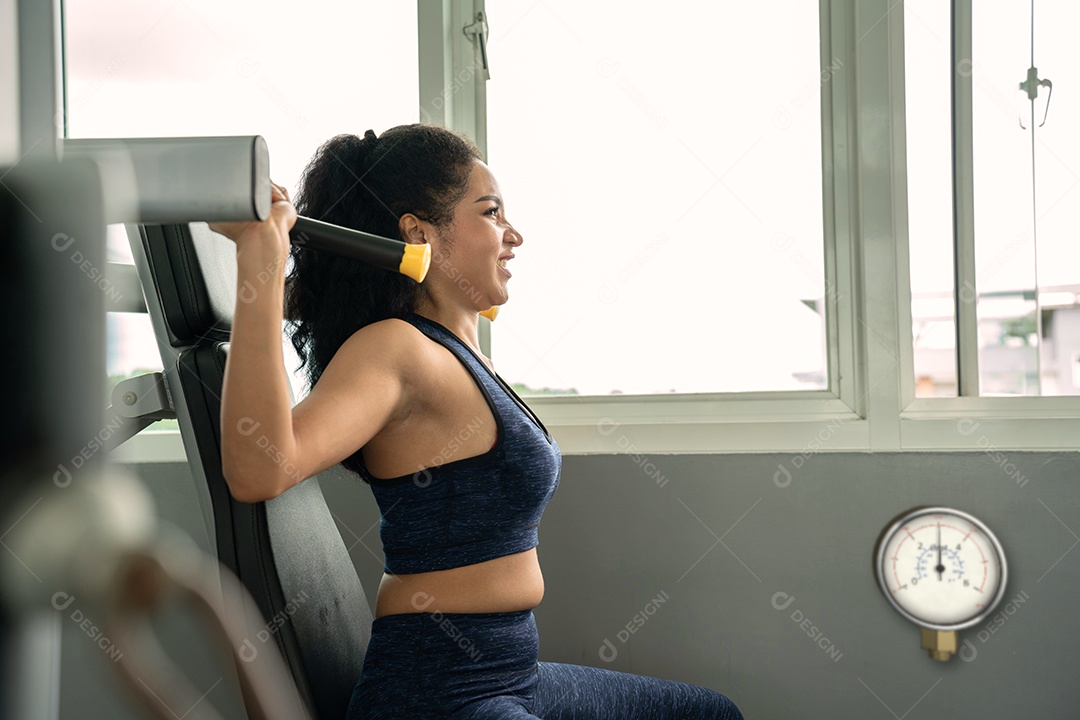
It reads 3 bar
